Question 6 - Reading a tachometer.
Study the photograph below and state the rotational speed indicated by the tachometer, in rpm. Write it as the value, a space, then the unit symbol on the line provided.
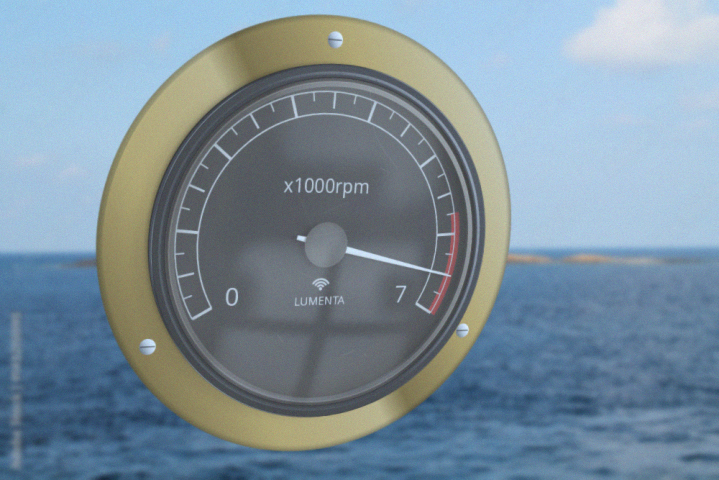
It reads 6500 rpm
